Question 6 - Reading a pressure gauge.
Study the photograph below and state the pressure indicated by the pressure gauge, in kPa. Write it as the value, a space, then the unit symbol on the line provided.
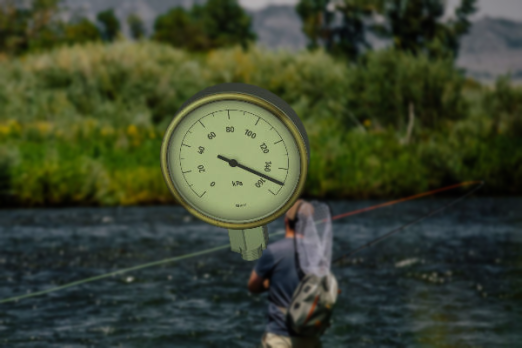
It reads 150 kPa
